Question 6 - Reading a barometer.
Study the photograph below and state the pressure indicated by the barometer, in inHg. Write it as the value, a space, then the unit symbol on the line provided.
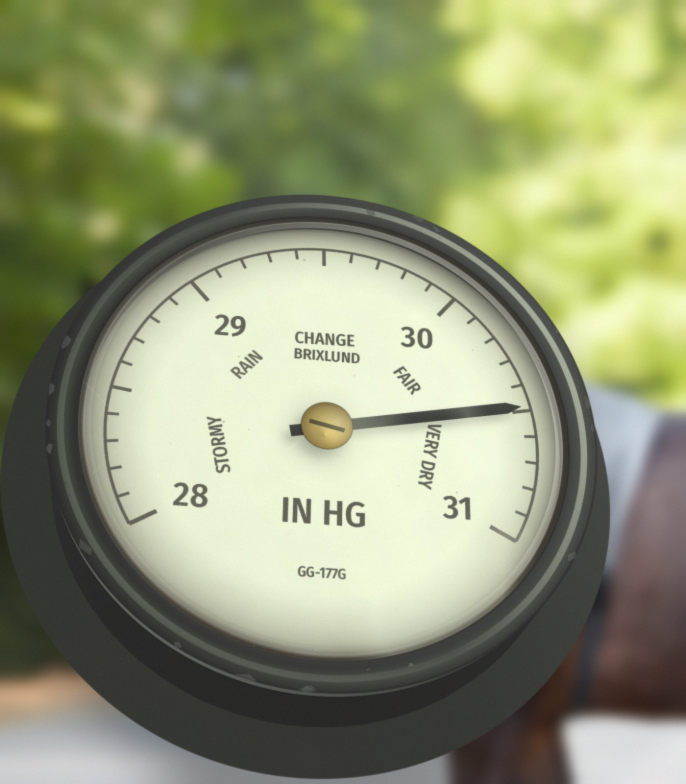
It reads 30.5 inHg
